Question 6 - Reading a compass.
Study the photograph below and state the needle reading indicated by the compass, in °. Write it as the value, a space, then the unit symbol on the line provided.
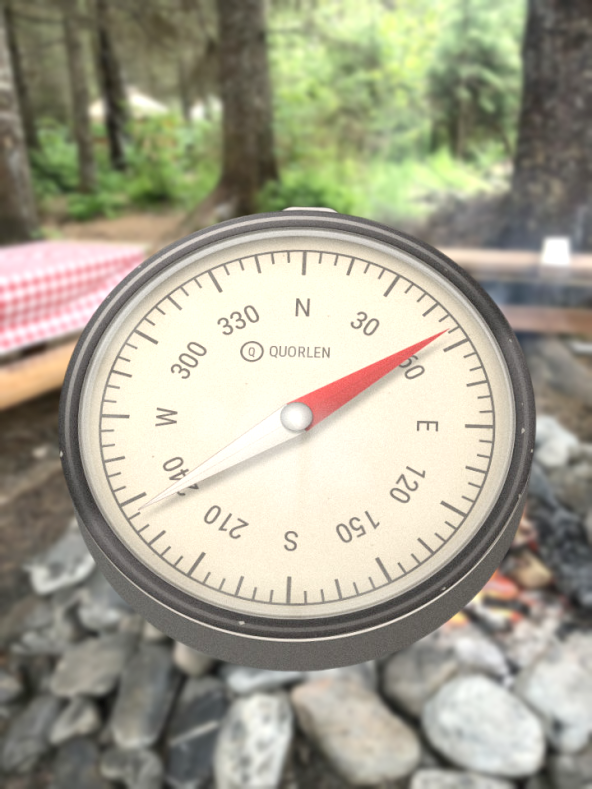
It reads 55 °
